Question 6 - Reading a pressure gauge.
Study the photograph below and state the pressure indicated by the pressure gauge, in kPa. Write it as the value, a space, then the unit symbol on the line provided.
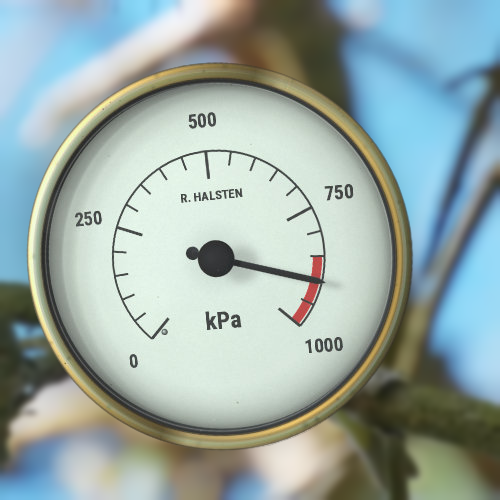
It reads 900 kPa
